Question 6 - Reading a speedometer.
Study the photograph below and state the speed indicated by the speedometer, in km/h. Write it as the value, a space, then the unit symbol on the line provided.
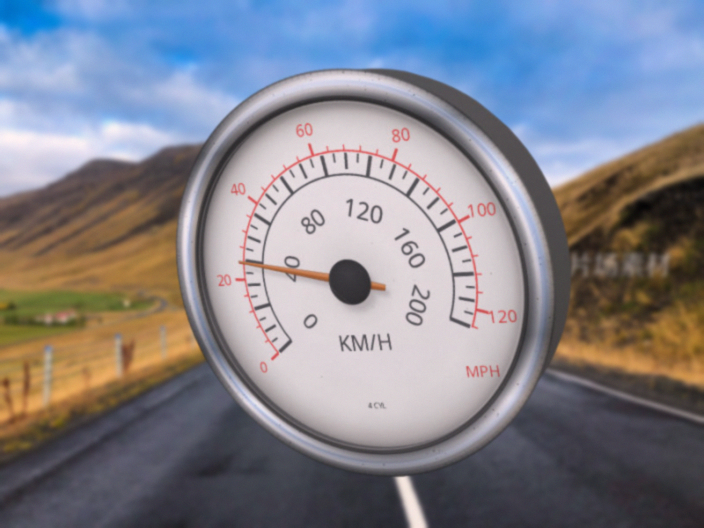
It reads 40 km/h
